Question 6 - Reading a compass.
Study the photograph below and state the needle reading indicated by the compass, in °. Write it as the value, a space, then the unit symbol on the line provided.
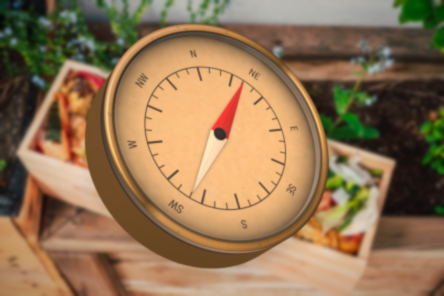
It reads 40 °
